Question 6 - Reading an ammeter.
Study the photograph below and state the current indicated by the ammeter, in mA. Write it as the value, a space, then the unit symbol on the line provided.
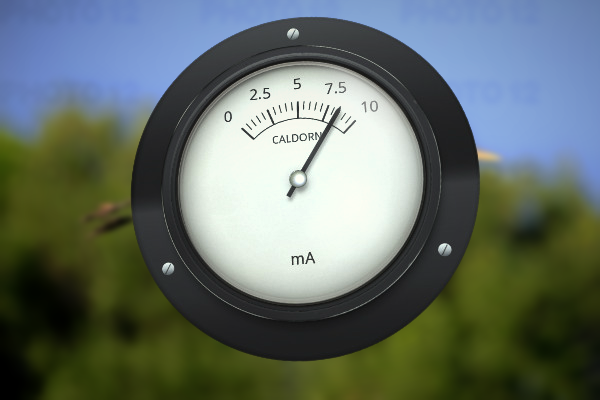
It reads 8.5 mA
